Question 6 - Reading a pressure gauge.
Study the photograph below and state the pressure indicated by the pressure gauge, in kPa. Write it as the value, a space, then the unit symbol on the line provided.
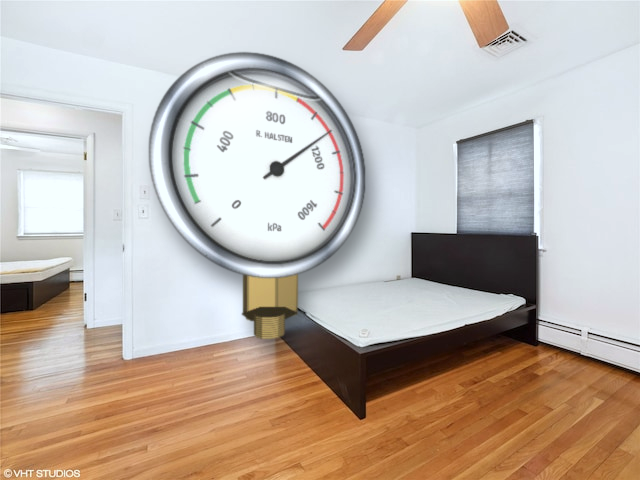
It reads 1100 kPa
